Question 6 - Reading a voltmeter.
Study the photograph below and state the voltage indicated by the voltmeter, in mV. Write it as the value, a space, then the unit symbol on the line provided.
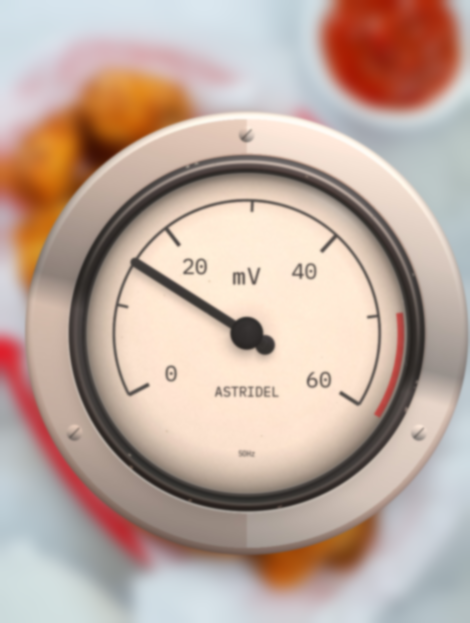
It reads 15 mV
